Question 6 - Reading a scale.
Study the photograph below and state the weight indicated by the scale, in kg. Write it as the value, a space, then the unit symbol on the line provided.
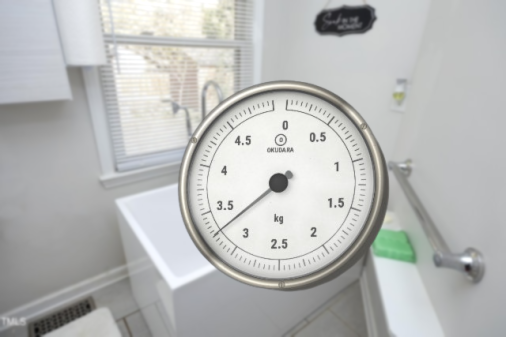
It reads 3.25 kg
